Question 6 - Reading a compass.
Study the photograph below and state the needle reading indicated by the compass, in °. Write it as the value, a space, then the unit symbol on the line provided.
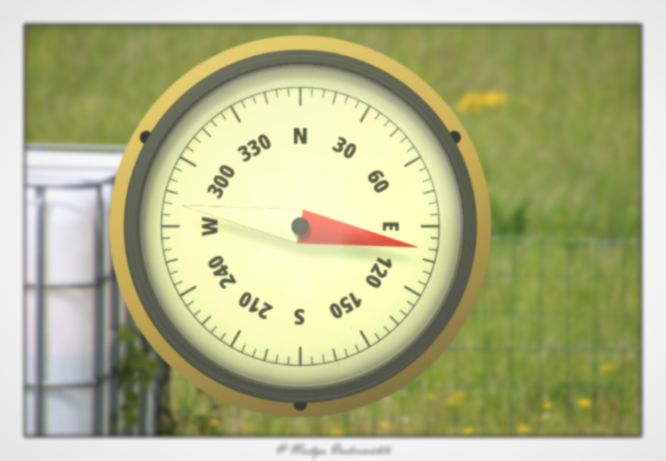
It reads 100 °
